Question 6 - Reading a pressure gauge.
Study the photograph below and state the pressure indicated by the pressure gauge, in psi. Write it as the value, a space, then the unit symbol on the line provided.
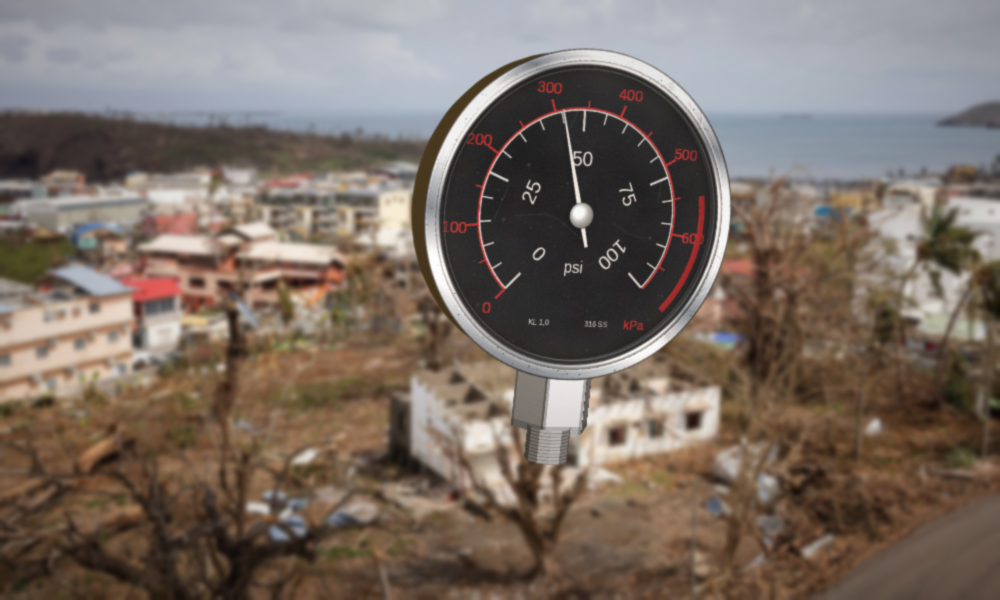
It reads 45 psi
